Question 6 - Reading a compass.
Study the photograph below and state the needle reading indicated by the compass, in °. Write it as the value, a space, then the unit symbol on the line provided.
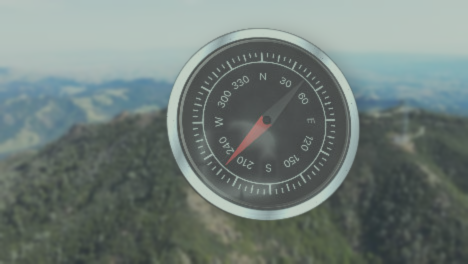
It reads 225 °
